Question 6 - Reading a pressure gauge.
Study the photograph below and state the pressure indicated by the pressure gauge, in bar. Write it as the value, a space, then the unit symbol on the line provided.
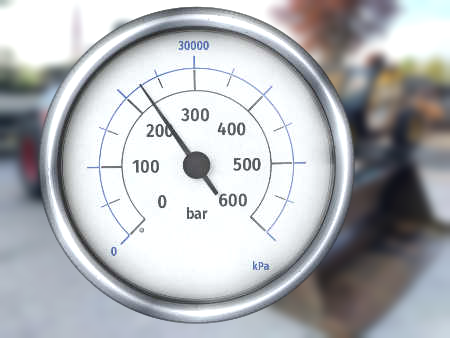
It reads 225 bar
